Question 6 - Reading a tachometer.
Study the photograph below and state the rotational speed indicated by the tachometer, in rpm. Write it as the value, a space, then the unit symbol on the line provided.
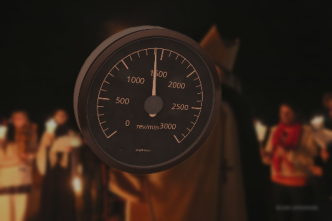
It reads 1400 rpm
